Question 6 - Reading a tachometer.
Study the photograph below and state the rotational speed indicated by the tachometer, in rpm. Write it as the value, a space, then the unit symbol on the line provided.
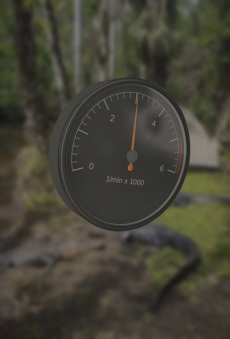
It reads 3000 rpm
